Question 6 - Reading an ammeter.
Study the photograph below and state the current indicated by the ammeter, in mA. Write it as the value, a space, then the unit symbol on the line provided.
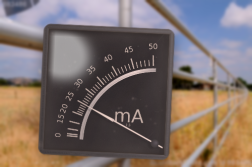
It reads 25 mA
